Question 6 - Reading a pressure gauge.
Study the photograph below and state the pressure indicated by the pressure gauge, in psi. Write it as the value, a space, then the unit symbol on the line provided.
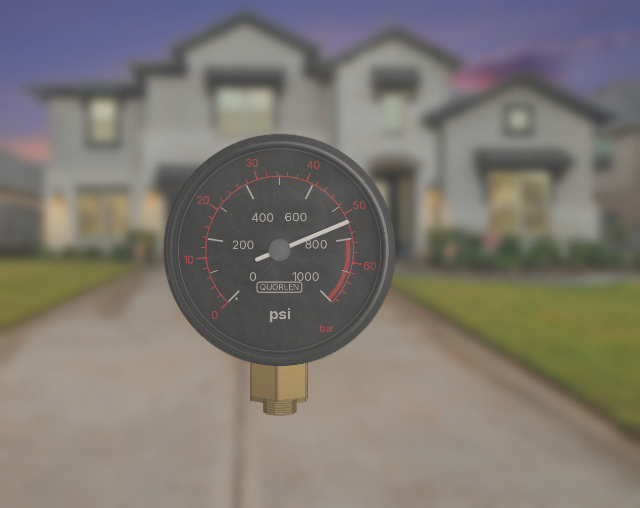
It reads 750 psi
